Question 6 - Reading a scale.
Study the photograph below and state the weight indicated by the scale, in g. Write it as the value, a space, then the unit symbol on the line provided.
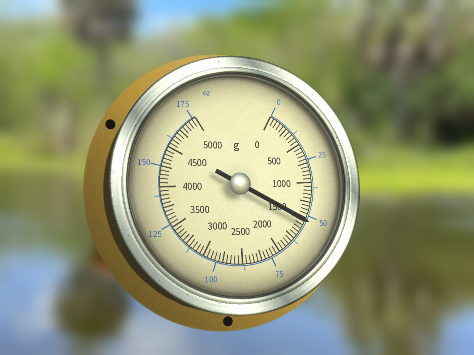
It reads 1500 g
